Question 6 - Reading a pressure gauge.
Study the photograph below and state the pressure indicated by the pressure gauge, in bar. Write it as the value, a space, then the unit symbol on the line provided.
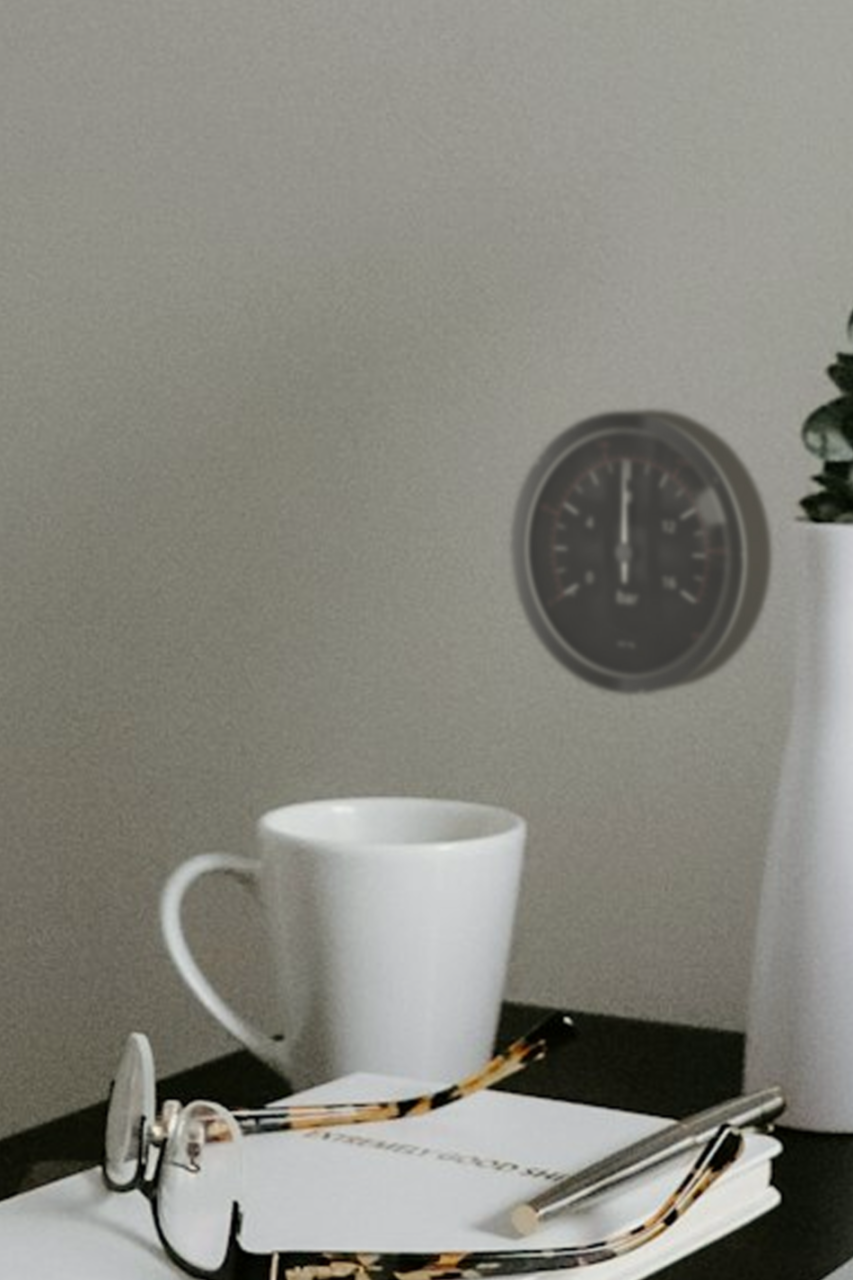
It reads 8 bar
